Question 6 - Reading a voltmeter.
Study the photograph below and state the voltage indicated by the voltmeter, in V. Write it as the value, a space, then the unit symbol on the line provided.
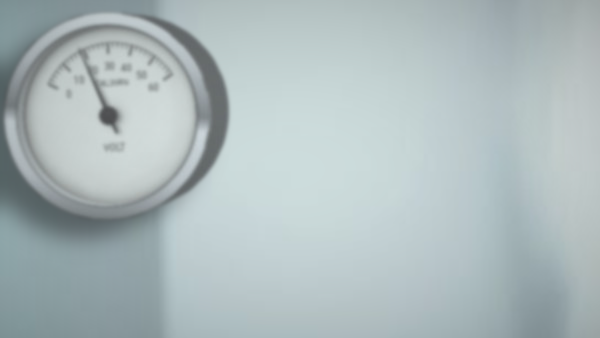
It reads 20 V
